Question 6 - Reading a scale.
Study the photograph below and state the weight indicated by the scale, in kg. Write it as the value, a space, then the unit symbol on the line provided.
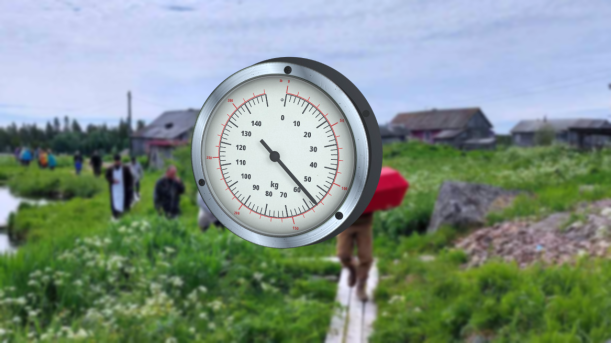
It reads 56 kg
